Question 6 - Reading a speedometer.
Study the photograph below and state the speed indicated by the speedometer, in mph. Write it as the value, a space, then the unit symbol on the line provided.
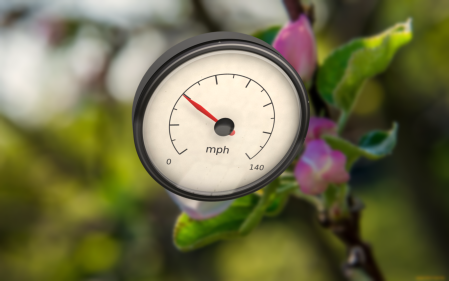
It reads 40 mph
